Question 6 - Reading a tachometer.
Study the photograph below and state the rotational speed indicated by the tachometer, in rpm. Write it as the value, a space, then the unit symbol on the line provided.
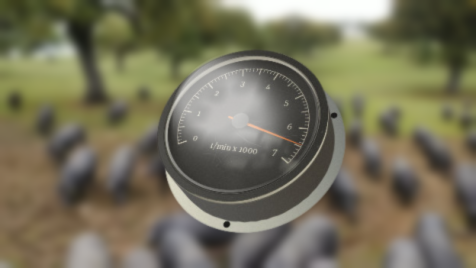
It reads 6500 rpm
